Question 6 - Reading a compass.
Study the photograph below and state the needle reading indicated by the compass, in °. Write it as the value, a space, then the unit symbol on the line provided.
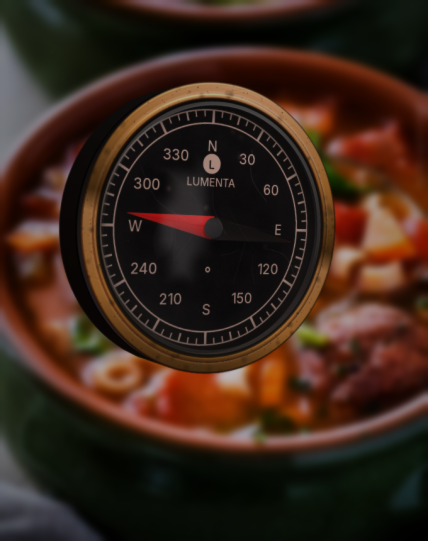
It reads 277.5 °
